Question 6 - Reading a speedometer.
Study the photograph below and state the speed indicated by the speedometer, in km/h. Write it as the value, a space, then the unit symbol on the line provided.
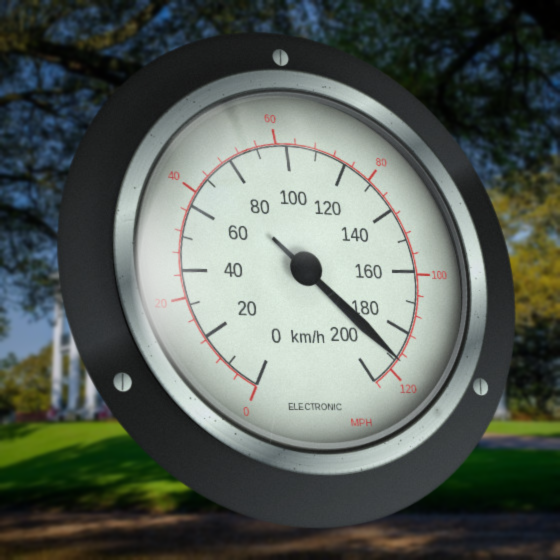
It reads 190 km/h
